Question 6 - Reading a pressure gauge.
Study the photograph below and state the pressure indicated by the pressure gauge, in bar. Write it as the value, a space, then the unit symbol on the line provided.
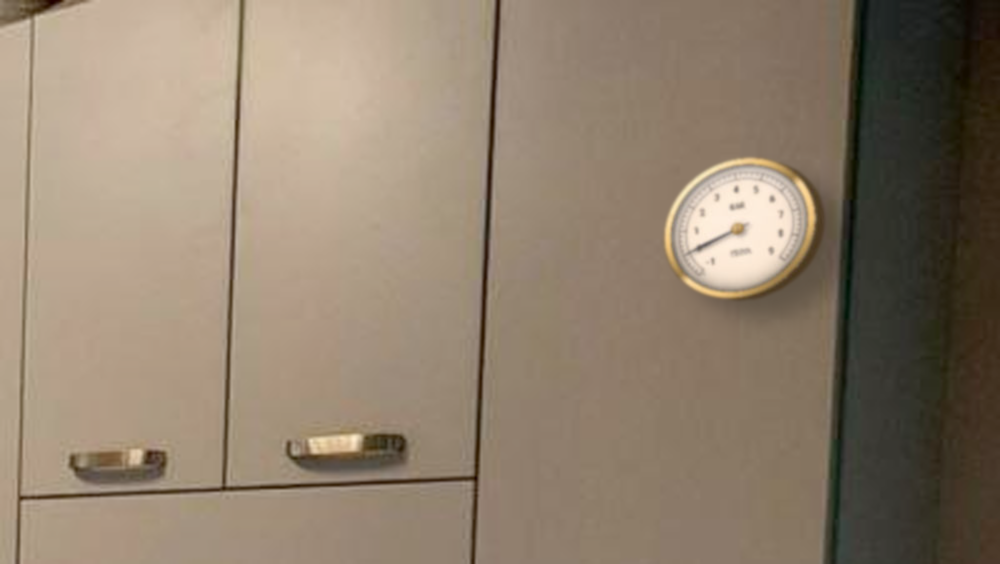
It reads 0 bar
